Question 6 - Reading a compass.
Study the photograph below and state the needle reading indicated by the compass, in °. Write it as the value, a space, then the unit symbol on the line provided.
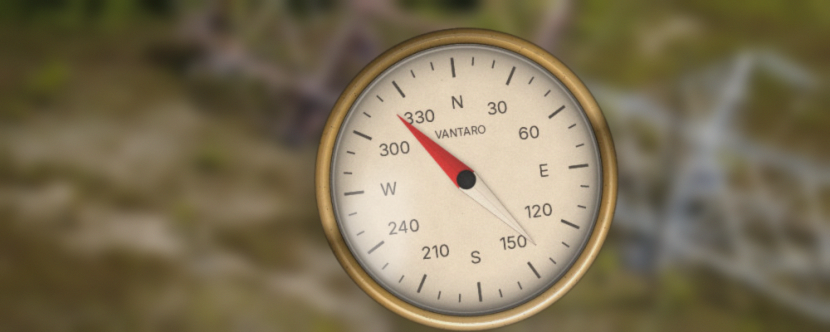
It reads 320 °
